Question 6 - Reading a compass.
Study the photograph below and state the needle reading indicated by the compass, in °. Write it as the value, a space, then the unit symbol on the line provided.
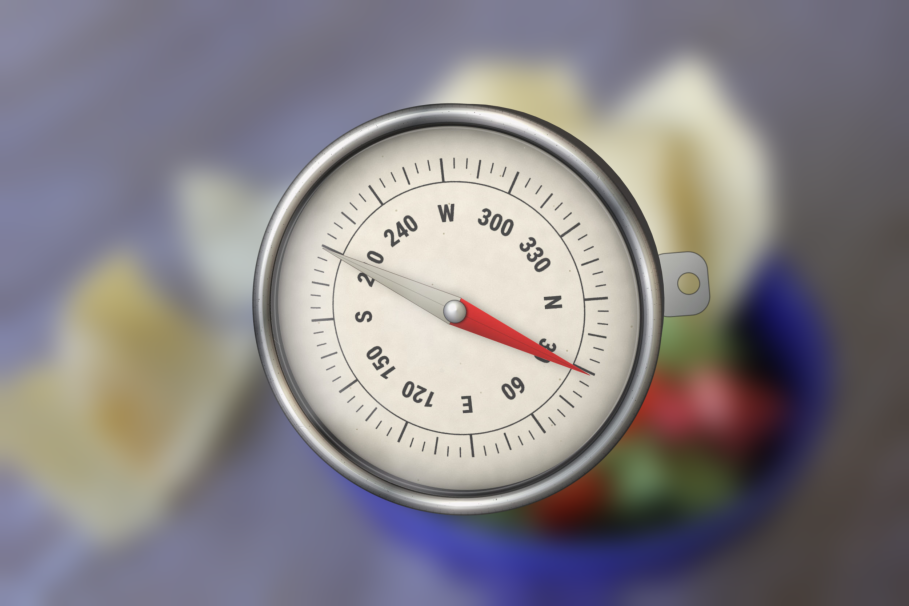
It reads 30 °
